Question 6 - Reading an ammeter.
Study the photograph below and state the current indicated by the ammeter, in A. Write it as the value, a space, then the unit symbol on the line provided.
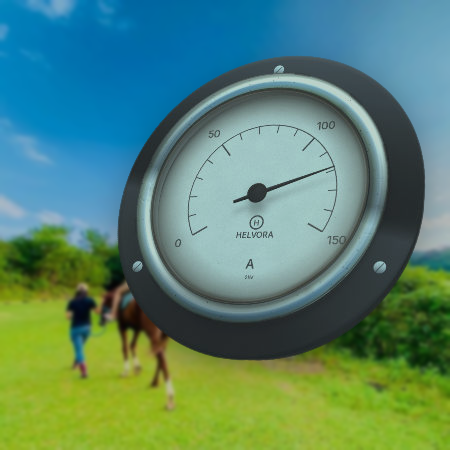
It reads 120 A
